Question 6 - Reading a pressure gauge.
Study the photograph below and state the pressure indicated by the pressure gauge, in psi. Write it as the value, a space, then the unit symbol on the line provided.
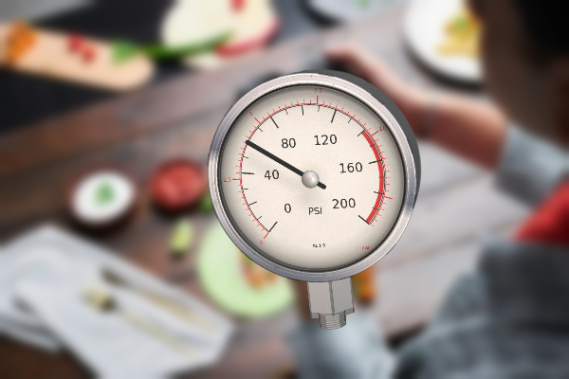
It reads 60 psi
